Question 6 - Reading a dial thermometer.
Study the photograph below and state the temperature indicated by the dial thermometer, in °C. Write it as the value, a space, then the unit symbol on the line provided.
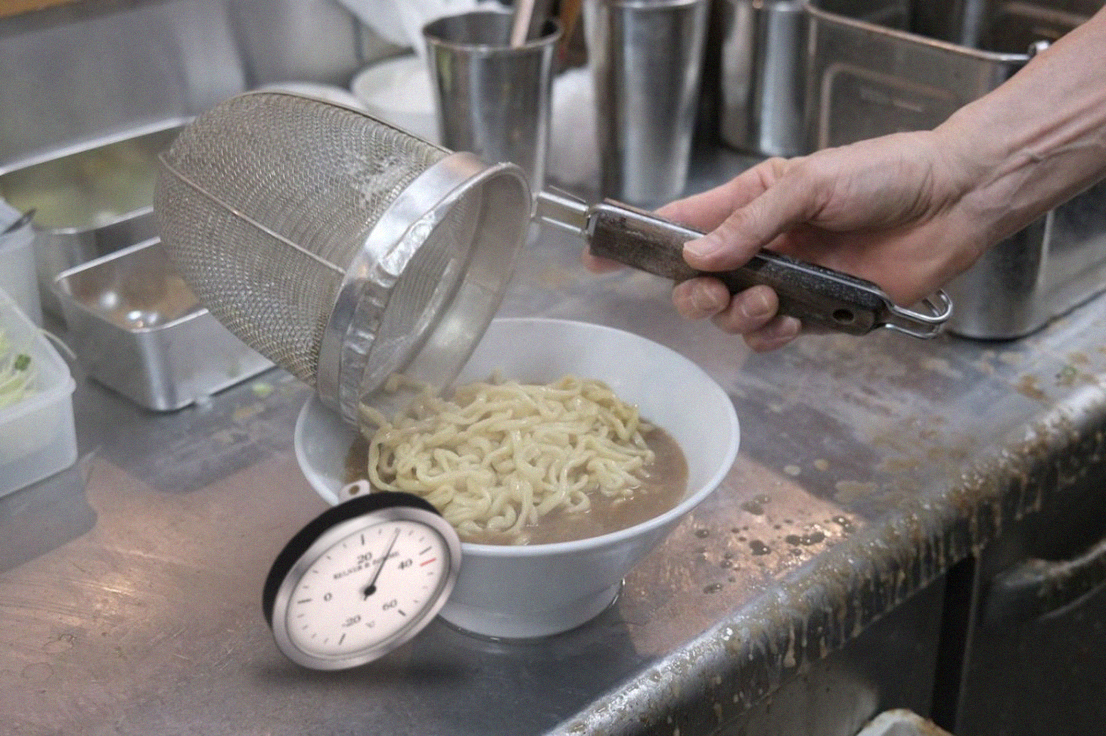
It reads 28 °C
